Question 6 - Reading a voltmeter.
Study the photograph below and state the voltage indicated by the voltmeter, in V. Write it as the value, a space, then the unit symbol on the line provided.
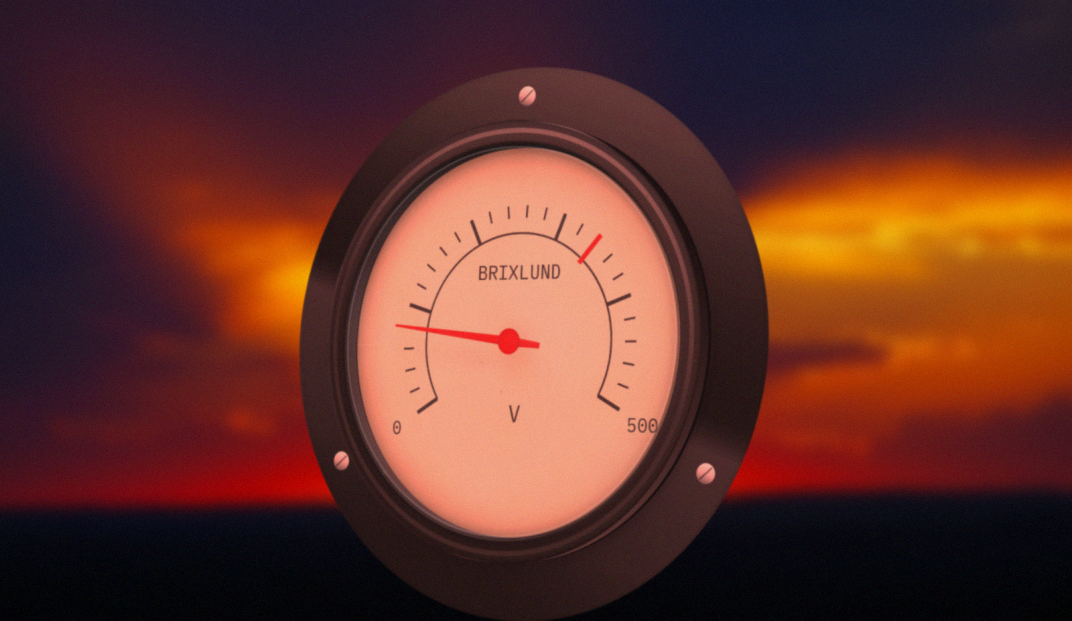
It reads 80 V
